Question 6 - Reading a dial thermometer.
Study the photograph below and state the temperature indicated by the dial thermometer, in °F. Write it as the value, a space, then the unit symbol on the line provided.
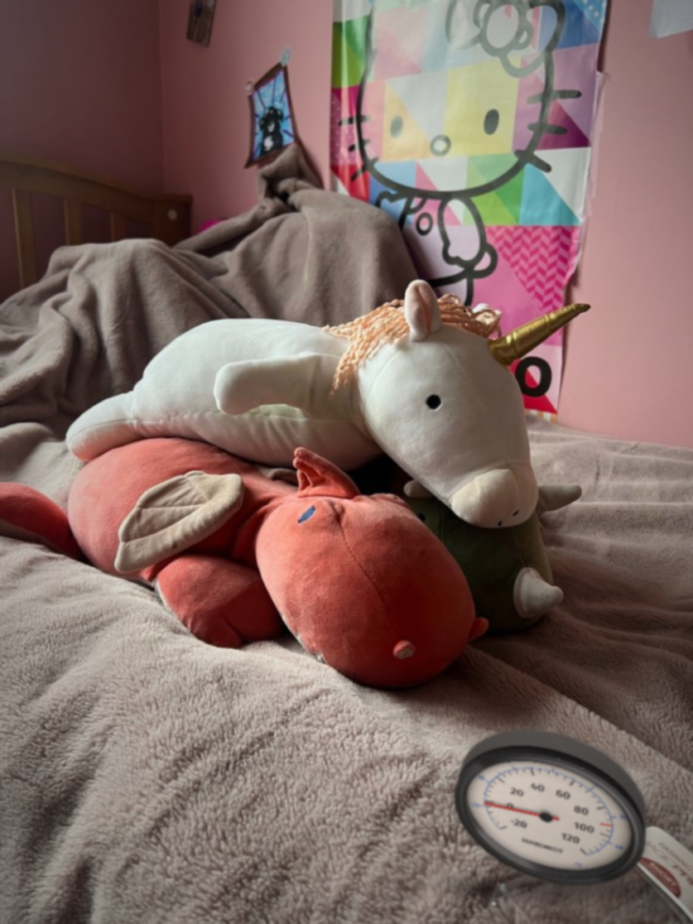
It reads 0 °F
